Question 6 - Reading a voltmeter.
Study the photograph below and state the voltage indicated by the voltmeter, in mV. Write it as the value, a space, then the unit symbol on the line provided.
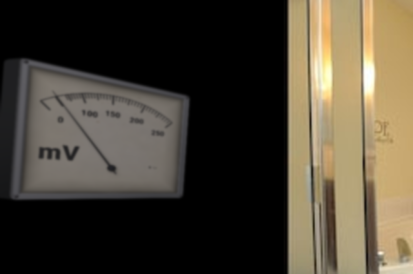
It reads 50 mV
